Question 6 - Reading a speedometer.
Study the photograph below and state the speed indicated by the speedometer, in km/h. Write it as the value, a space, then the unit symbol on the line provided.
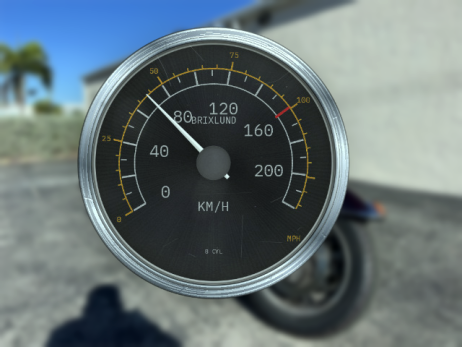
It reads 70 km/h
